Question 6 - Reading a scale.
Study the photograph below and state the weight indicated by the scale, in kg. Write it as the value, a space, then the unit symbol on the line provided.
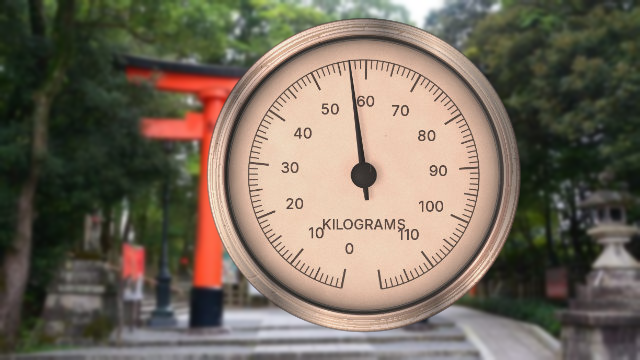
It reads 57 kg
